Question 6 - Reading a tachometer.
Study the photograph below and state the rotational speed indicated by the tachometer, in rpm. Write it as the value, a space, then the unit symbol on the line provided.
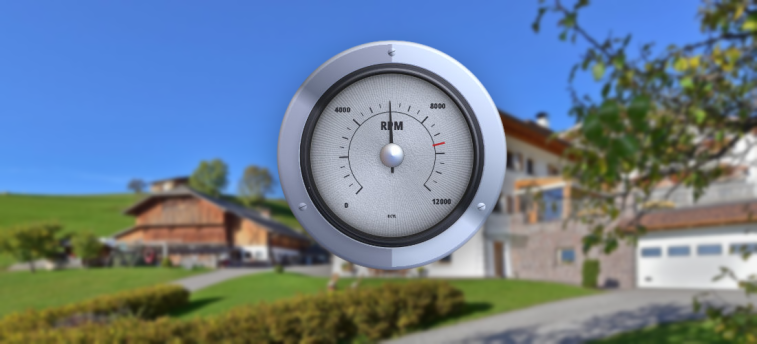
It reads 6000 rpm
